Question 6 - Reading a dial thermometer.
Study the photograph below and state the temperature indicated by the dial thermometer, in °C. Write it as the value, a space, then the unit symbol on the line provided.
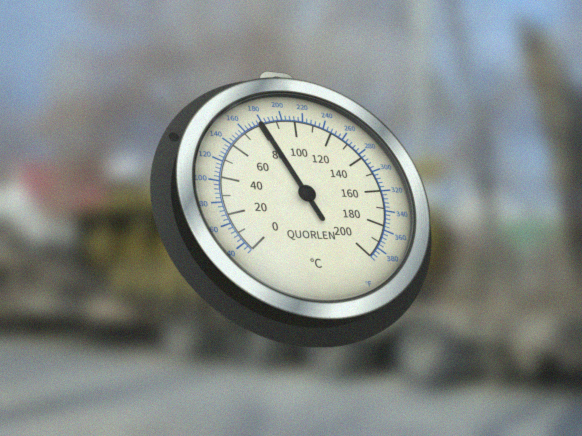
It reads 80 °C
